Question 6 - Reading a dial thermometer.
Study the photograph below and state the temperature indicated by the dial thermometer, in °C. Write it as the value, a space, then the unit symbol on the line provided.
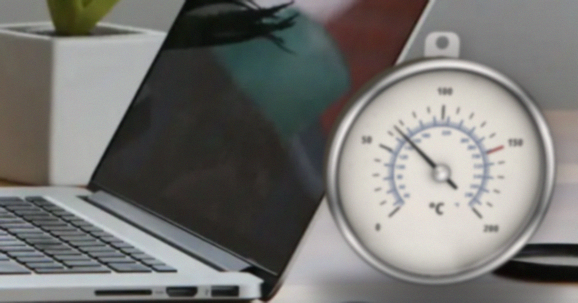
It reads 65 °C
